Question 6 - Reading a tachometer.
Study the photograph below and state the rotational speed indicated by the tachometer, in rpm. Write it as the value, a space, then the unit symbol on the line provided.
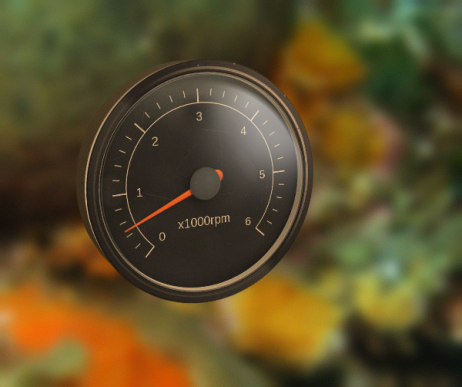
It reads 500 rpm
